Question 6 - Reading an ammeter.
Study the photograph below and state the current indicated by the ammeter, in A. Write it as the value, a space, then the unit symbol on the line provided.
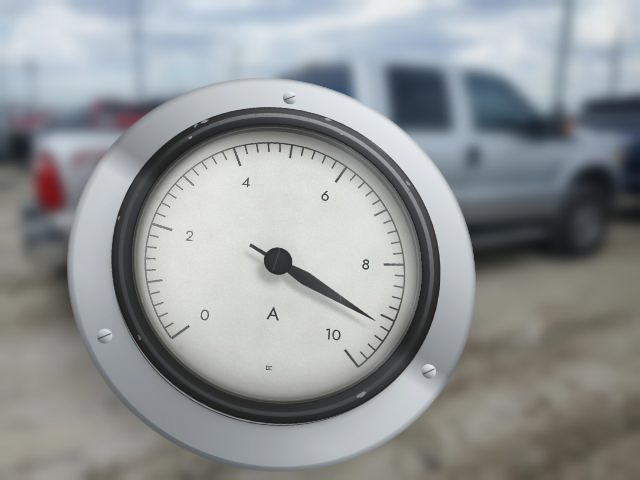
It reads 9.2 A
